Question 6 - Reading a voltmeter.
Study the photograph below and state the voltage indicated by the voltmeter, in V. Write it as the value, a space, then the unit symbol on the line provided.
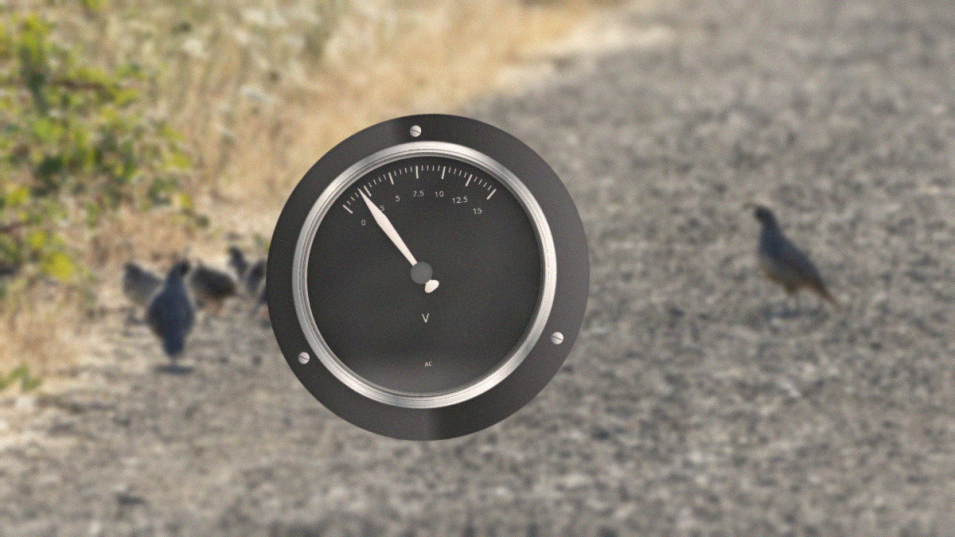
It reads 2 V
